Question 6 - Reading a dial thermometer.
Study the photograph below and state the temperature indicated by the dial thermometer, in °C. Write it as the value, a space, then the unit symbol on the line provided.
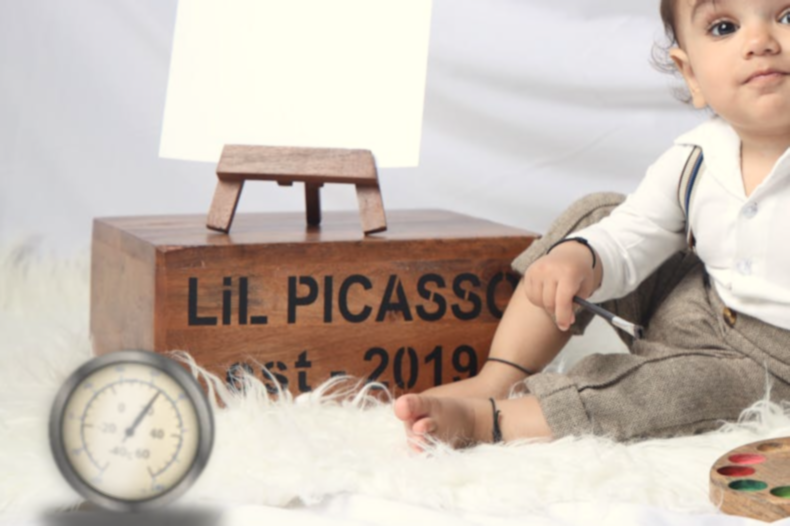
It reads 20 °C
